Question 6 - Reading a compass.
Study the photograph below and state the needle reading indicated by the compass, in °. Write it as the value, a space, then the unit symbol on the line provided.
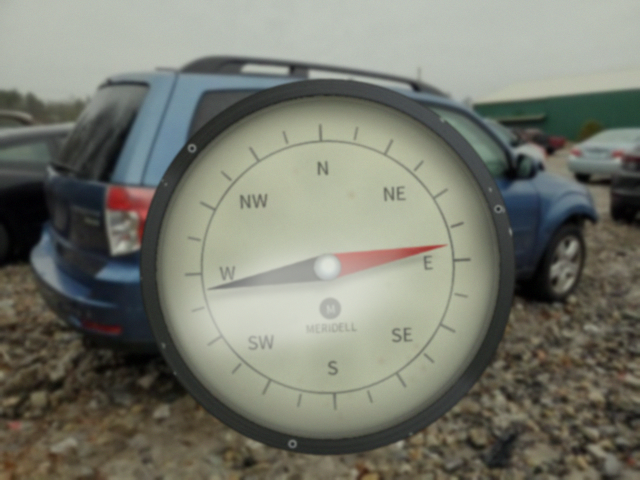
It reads 82.5 °
